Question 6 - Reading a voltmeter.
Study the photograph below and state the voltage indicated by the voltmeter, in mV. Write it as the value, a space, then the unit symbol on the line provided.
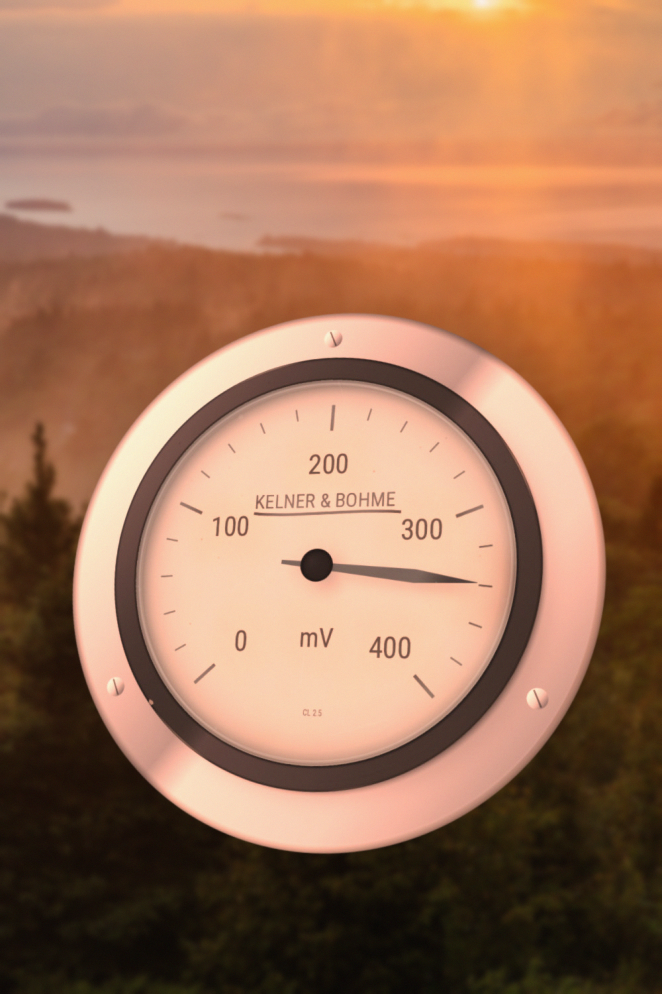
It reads 340 mV
